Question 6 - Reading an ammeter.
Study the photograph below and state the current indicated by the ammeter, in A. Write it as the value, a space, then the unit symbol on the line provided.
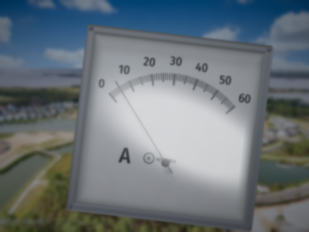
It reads 5 A
